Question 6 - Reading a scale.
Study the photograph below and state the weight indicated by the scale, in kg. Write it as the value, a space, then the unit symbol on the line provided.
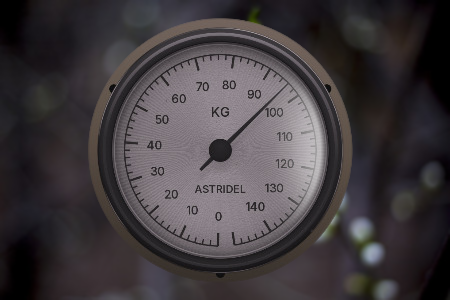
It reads 96 kg
